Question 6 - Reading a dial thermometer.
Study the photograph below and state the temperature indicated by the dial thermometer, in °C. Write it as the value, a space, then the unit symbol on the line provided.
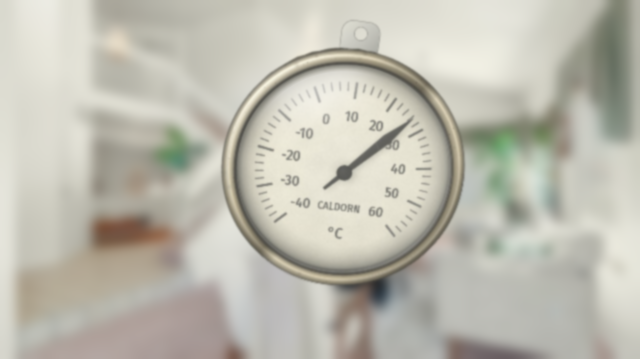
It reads 26 °C
